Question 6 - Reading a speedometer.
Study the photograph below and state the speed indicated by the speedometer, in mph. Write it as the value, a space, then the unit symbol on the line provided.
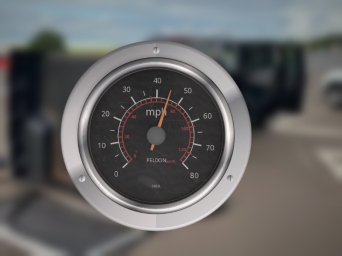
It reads 45 mph
